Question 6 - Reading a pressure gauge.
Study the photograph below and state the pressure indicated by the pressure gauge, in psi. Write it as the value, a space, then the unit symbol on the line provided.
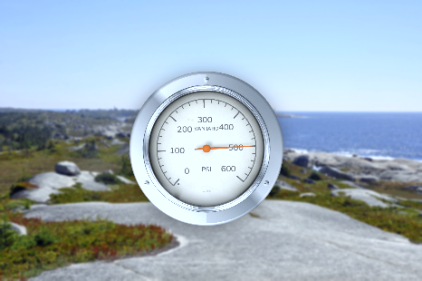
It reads 500 psi
